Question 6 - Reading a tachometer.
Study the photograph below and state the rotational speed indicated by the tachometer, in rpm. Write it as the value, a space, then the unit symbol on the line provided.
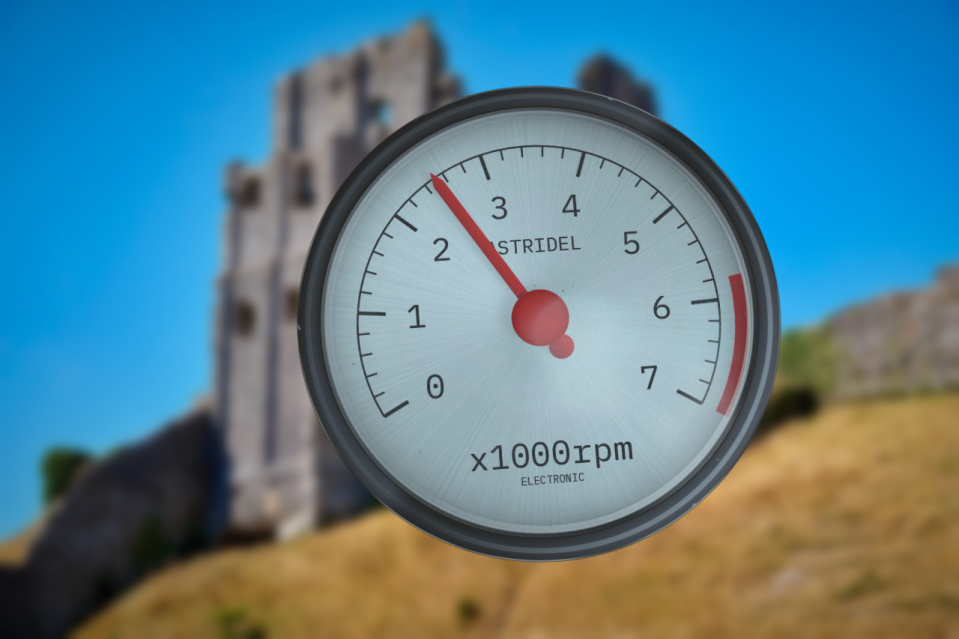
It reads 2500 rpm
